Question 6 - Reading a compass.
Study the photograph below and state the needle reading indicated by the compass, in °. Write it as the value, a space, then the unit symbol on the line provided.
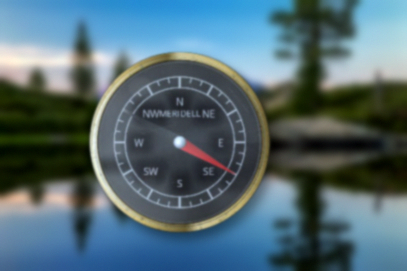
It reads 120 °
